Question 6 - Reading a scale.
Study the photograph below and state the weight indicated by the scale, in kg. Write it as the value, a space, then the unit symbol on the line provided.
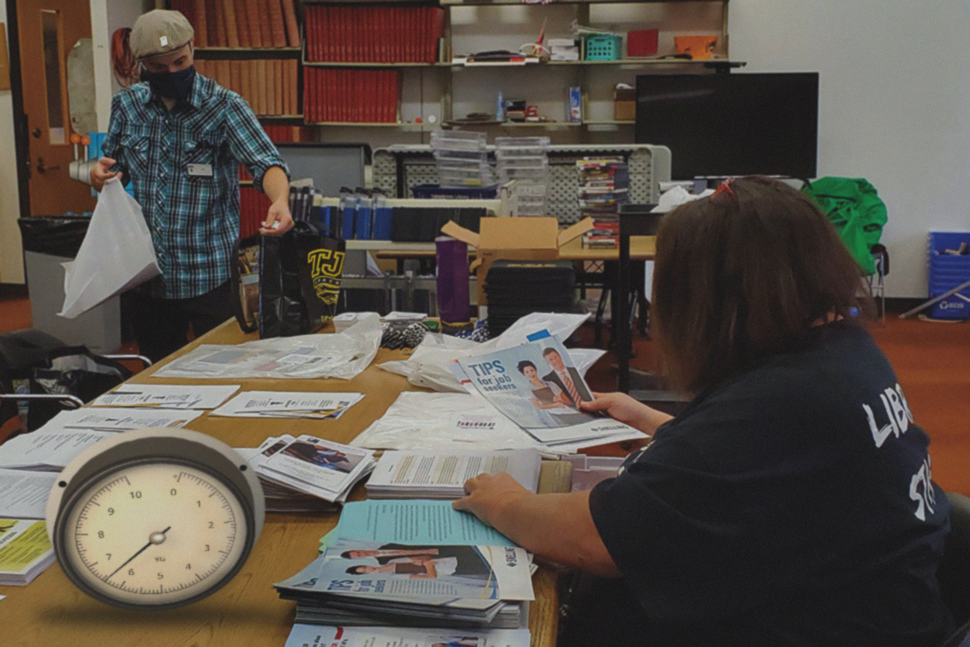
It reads 6.5 kg
